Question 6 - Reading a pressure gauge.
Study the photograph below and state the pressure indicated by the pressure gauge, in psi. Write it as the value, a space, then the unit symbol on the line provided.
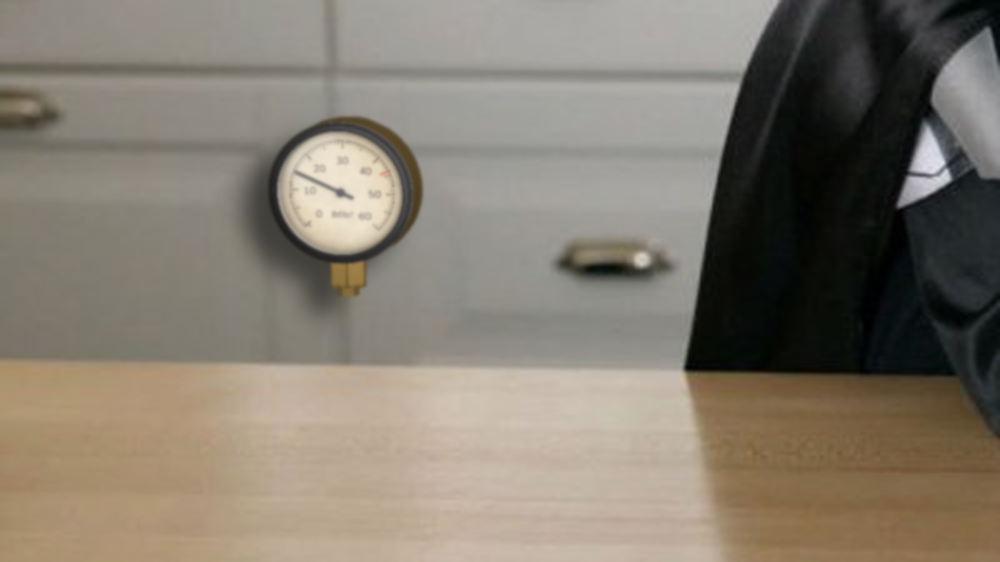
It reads 15 psi
